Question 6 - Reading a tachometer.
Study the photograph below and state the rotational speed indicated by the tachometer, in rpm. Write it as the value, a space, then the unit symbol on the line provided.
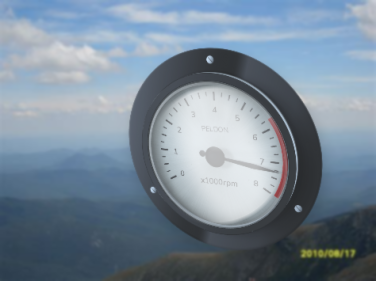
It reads 7250 rpm
